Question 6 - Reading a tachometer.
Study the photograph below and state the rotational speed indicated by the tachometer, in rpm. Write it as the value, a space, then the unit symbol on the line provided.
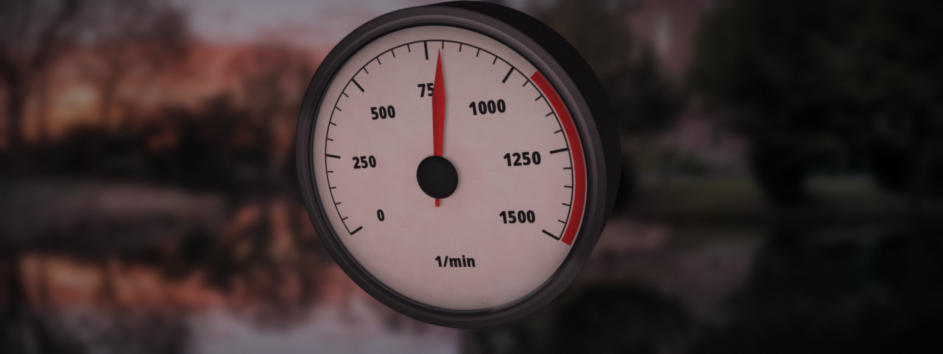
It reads 800 rpm
